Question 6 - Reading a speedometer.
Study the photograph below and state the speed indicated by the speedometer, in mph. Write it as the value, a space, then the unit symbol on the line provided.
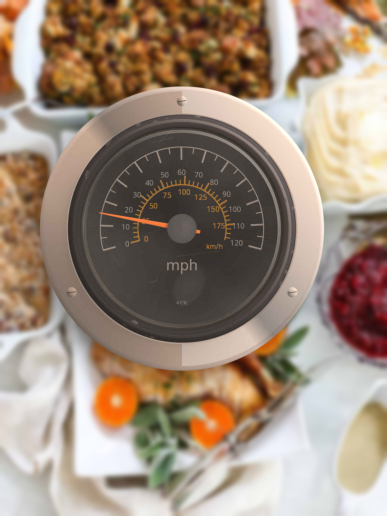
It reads 15 mph
